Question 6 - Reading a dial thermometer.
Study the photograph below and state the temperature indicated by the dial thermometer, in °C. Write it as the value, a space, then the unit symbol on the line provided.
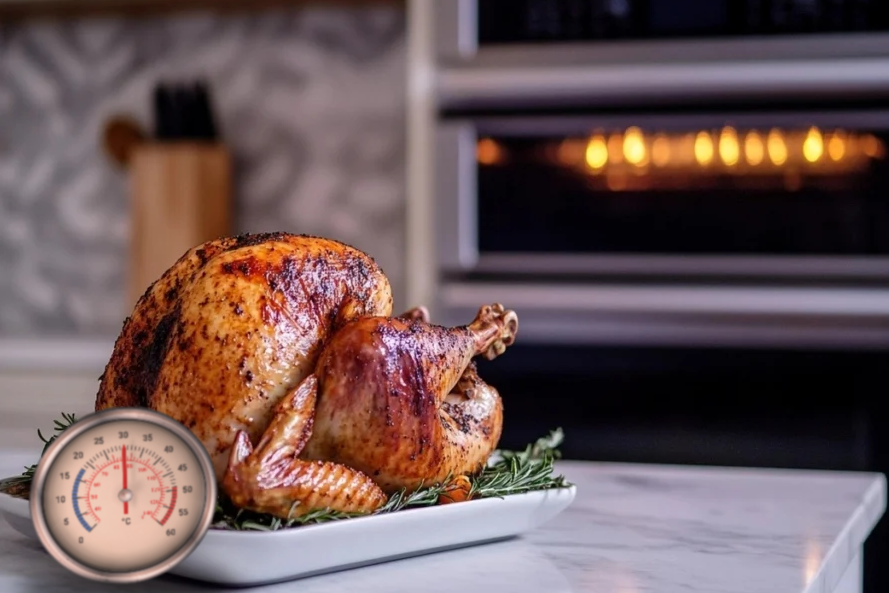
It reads 30 °C
